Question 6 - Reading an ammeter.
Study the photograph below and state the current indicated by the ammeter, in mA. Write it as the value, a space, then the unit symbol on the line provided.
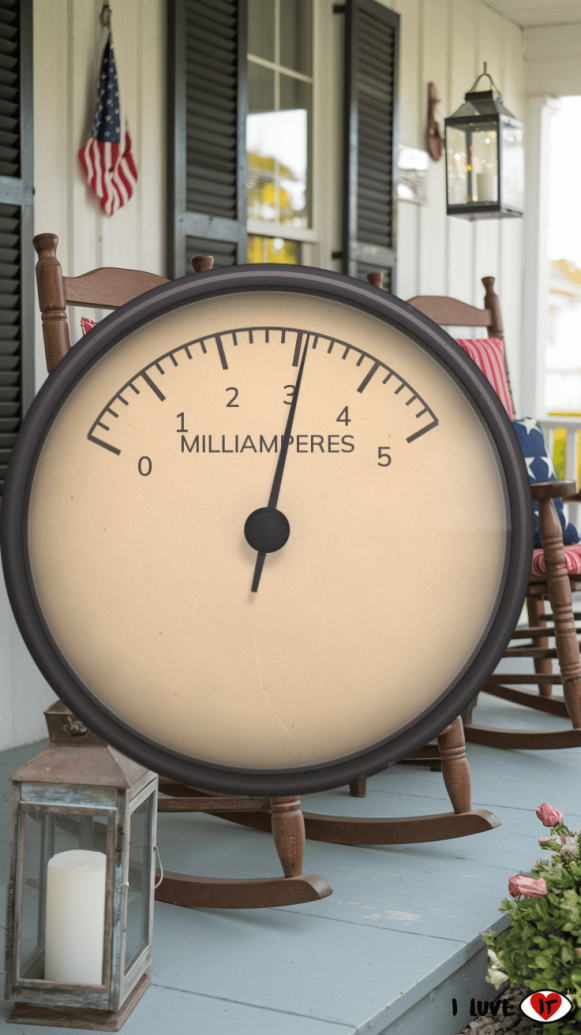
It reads 3.1 mA
